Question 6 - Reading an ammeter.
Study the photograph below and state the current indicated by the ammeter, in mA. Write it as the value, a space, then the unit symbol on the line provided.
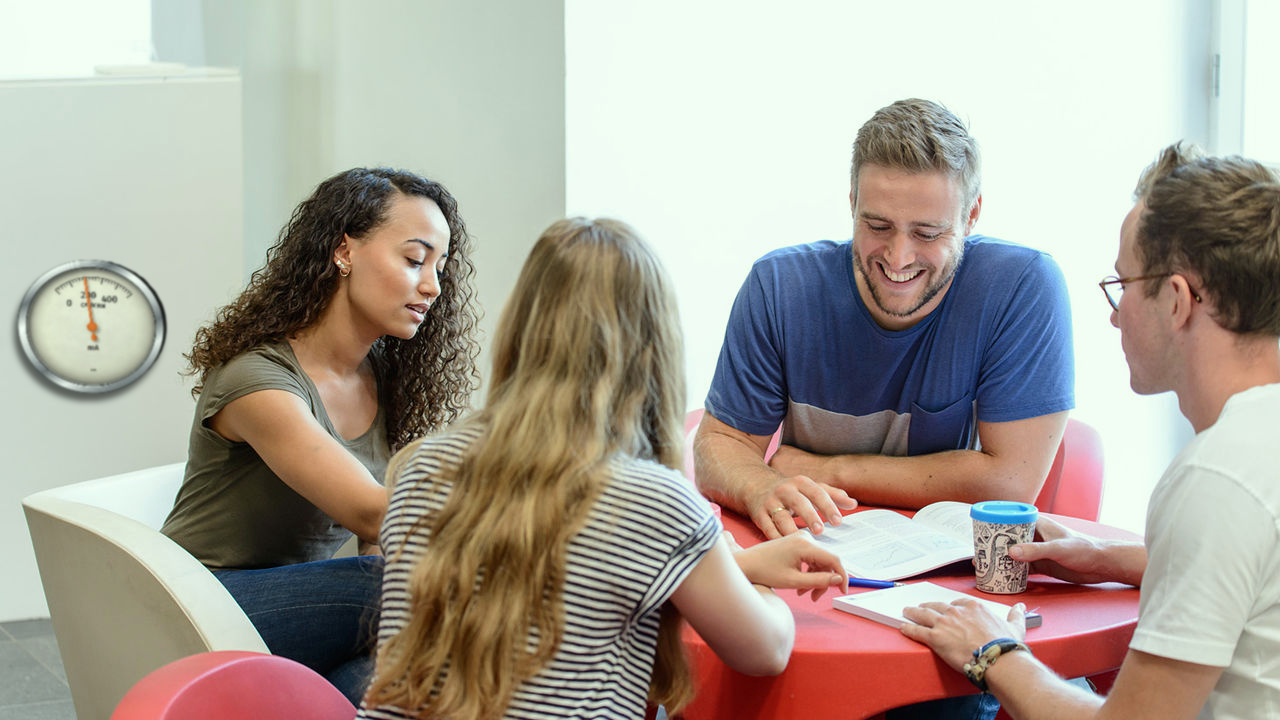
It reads 200 mA
